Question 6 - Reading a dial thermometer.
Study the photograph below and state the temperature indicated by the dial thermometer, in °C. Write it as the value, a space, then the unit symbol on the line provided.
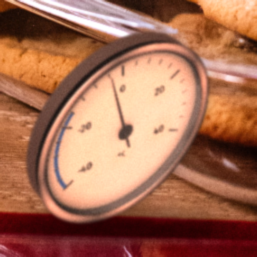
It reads -4 °C
